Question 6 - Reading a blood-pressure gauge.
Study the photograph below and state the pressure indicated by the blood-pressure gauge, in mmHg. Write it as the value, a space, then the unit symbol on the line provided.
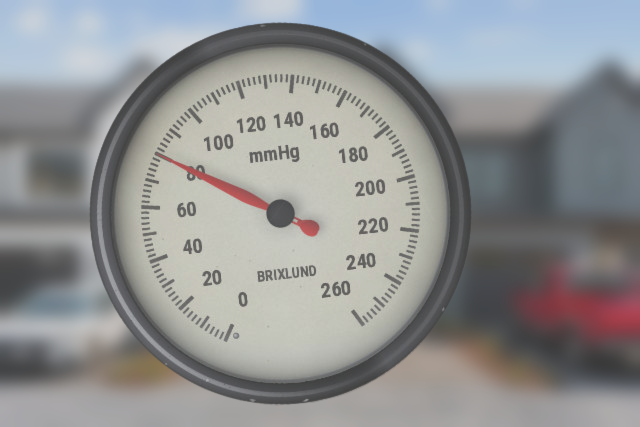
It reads 80 mmHg
